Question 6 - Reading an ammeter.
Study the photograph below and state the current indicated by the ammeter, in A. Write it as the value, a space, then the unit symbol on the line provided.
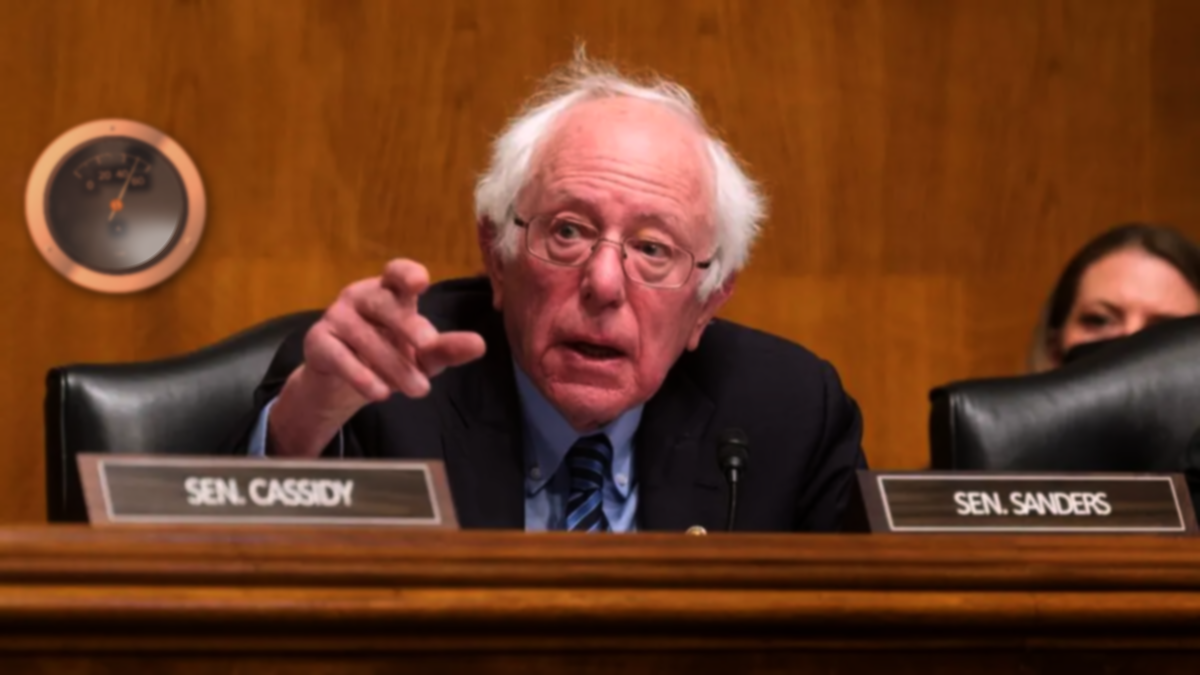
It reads 50 A
